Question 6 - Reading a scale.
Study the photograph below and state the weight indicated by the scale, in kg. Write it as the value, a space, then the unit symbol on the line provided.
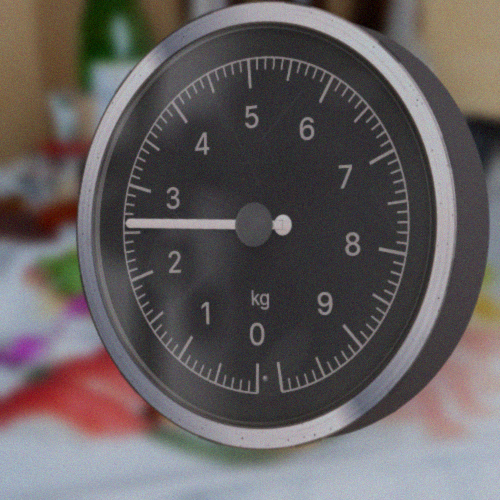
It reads 2.6 kg
